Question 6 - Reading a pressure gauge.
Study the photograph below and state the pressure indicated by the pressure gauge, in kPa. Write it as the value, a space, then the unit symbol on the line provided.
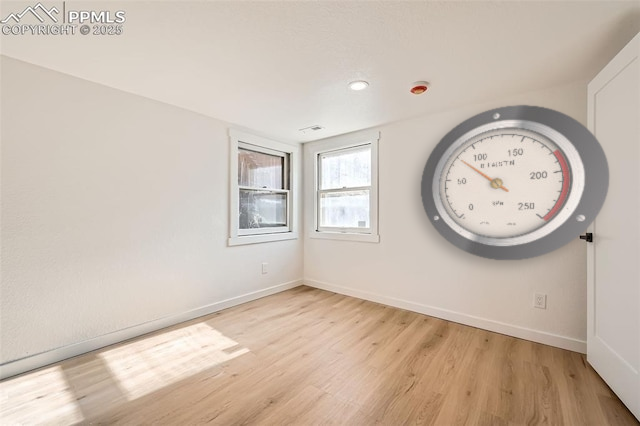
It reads 80 kPa
